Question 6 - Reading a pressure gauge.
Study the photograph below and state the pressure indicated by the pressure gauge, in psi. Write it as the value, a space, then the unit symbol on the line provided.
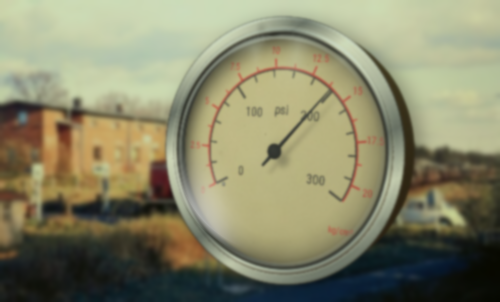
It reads 200 psi
